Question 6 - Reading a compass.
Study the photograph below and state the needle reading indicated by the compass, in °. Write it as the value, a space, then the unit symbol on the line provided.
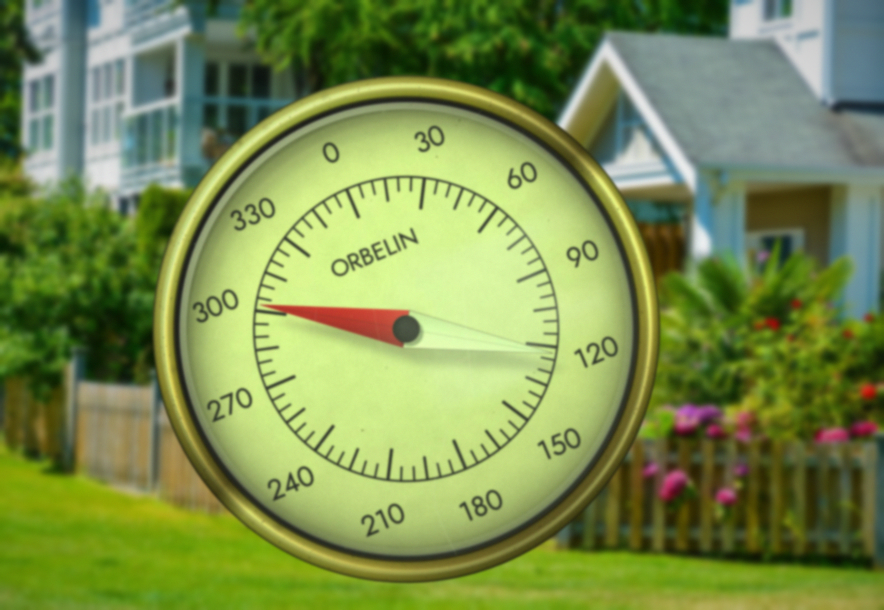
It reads 302.5 °
